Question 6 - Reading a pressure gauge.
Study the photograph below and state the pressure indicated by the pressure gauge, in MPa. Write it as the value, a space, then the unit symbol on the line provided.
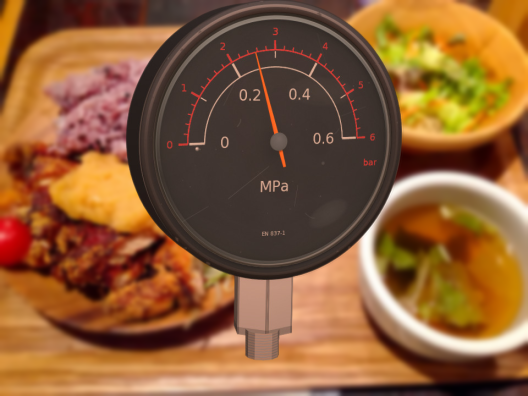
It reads 0.25 MPa
